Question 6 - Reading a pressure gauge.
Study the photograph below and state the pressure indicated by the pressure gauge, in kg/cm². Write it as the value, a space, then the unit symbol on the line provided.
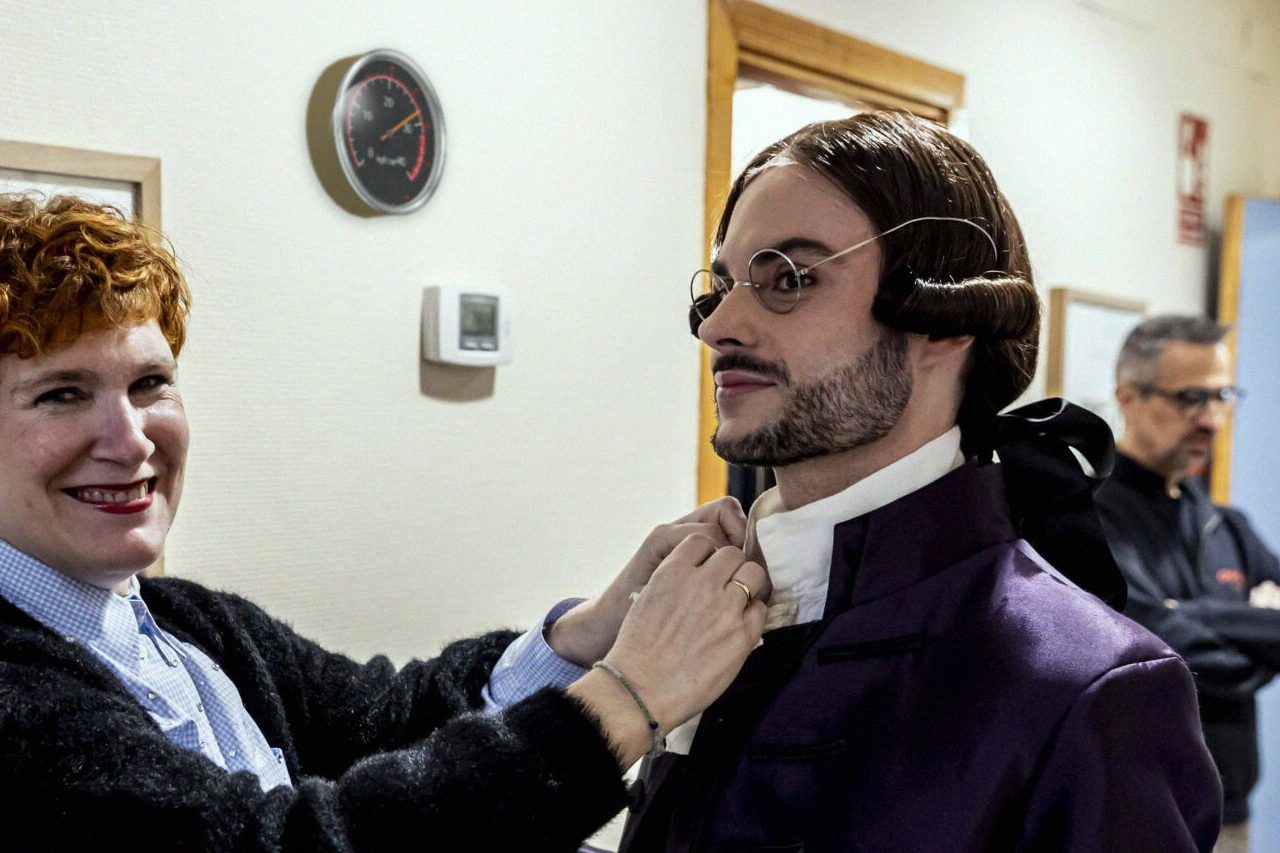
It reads 28 kg/cm²
